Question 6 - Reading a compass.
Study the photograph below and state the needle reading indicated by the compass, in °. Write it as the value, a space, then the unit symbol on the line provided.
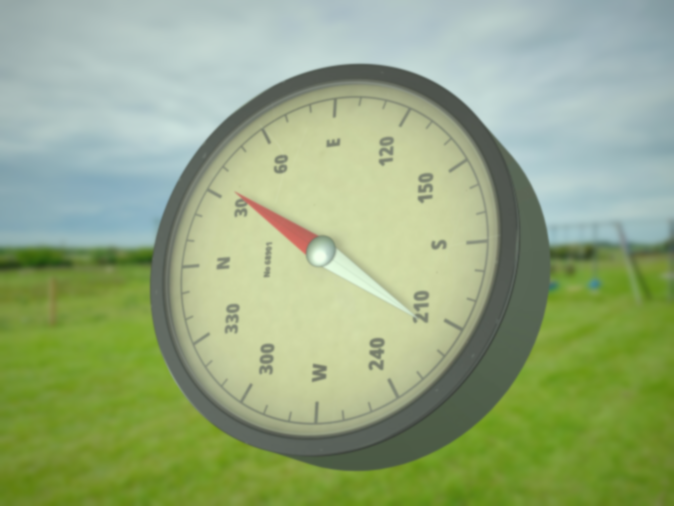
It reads 35 °
